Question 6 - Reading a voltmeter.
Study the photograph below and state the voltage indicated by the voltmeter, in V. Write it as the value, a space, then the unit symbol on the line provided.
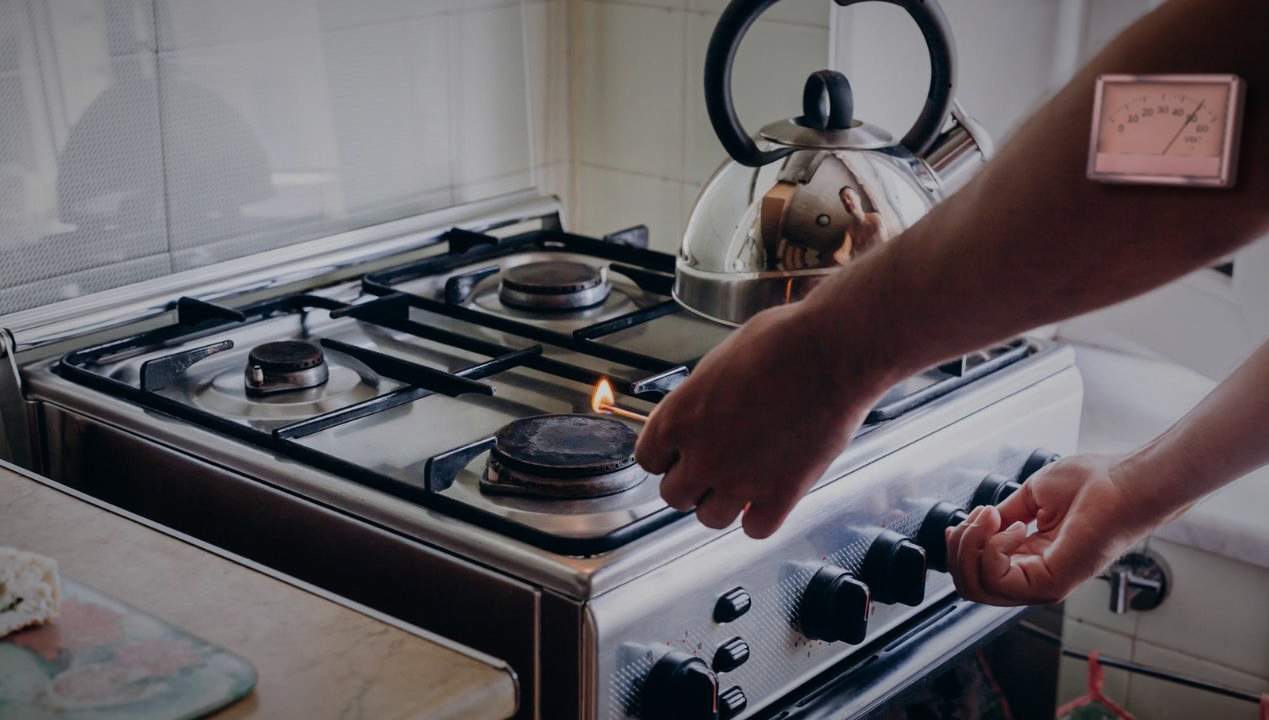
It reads 50 V
